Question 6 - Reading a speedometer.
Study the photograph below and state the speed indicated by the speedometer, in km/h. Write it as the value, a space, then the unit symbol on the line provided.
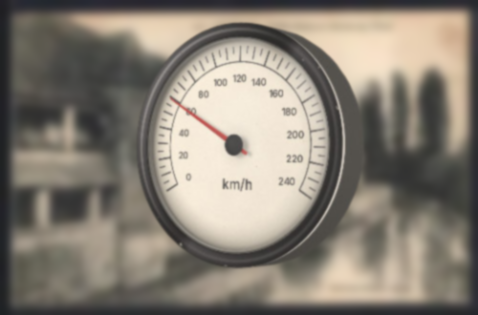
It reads 60 km/h
